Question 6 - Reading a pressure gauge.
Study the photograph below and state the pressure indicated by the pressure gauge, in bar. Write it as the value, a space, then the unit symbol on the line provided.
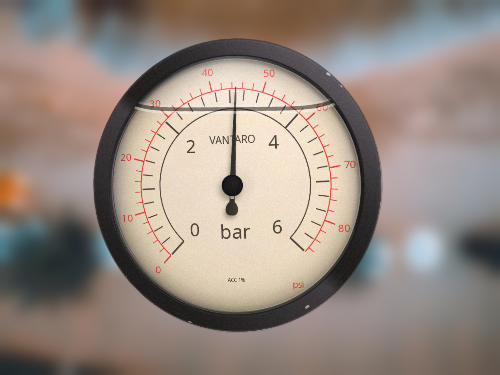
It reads 3.1 bar
